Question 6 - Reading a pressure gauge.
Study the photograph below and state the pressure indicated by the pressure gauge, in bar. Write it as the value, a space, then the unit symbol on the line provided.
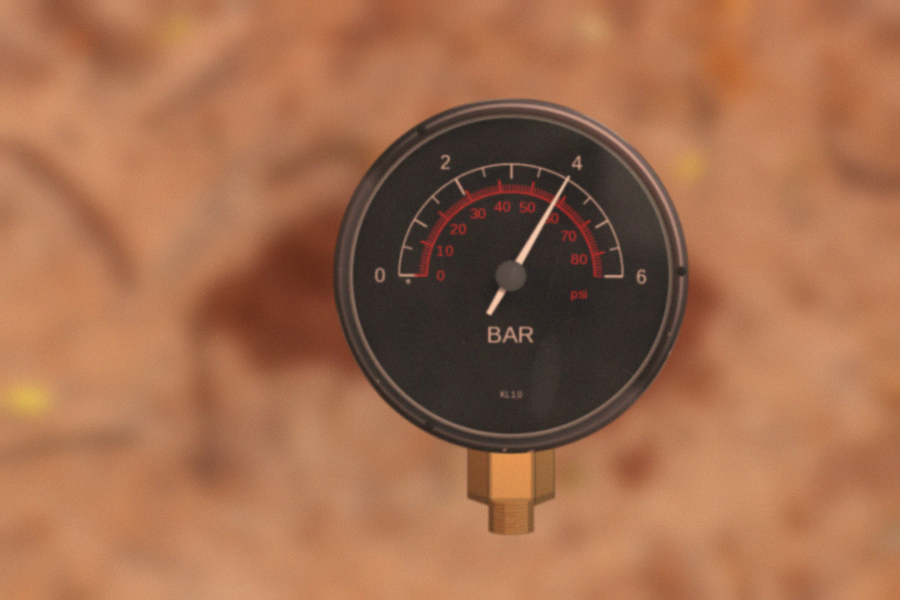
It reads 4 bar
